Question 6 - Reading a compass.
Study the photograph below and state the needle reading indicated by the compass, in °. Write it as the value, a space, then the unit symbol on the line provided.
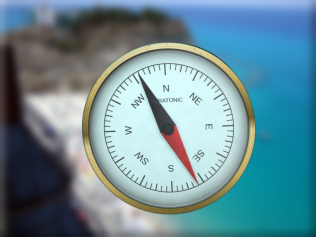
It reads 155 °
